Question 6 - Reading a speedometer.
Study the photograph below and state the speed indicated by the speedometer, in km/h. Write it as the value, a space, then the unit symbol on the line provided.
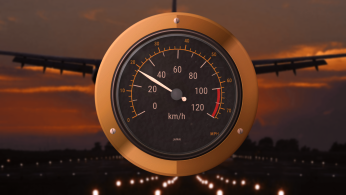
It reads 30 km/h
